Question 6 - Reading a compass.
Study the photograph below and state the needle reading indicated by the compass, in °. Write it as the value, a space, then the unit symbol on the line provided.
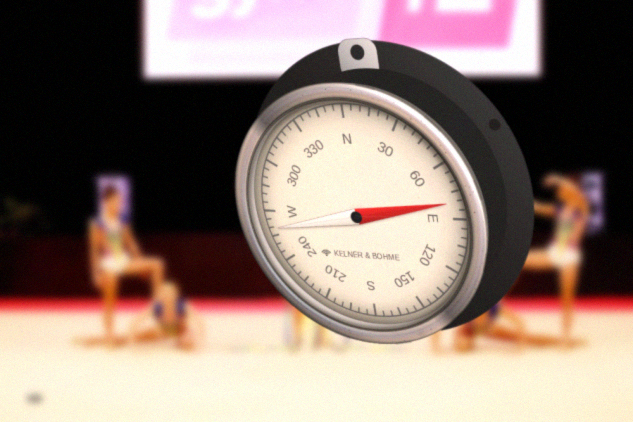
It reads 80 °
